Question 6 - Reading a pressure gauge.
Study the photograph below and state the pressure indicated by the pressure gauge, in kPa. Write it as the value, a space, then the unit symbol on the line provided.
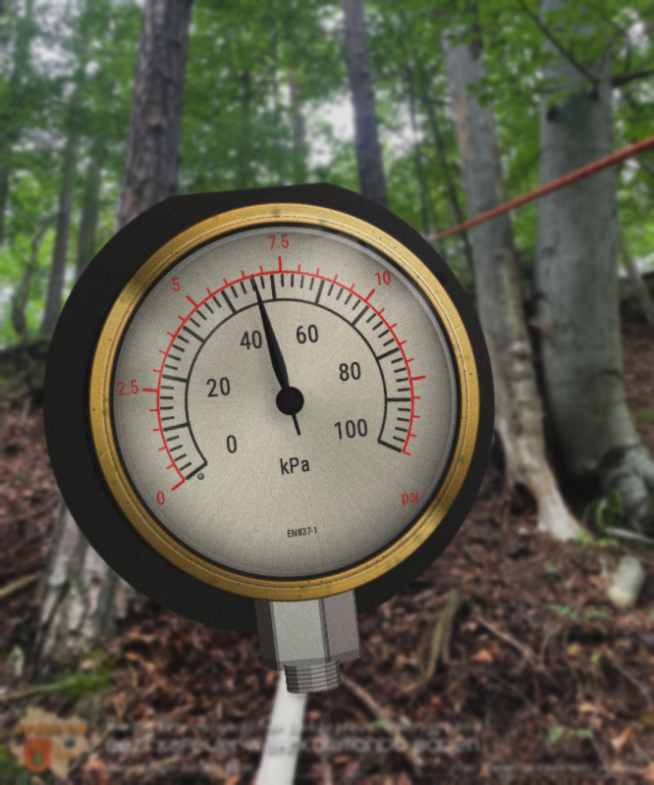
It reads 46 kPa
